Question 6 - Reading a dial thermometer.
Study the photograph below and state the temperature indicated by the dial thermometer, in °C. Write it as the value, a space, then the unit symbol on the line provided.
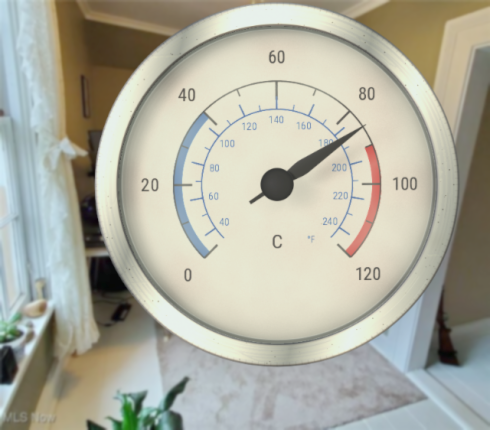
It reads 85 °C
